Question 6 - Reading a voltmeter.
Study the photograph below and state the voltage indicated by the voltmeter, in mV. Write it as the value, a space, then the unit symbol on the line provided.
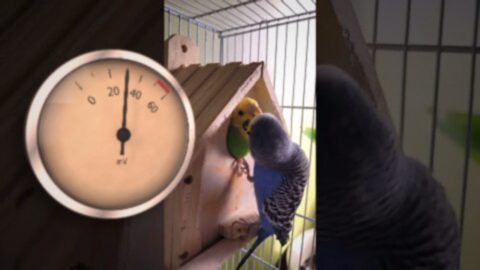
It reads 30 mV
